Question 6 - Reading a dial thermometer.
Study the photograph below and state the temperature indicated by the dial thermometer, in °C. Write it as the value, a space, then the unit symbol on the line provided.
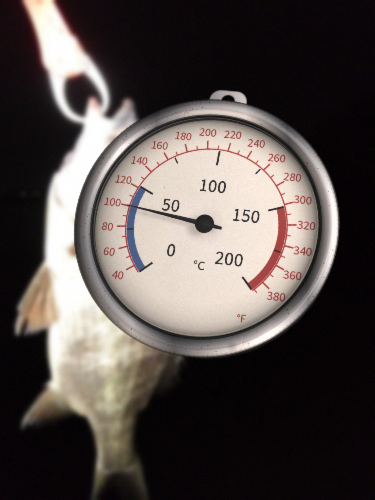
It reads 37.5 °C
